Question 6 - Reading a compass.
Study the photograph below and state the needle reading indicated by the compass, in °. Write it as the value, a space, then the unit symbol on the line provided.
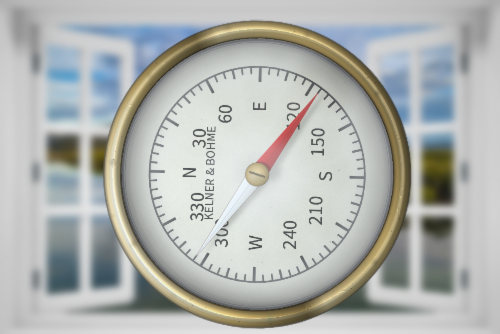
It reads 125 °
